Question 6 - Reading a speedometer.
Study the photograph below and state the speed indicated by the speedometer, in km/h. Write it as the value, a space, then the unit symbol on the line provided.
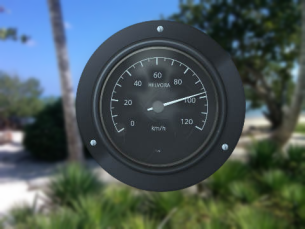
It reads 97.5 km/h
